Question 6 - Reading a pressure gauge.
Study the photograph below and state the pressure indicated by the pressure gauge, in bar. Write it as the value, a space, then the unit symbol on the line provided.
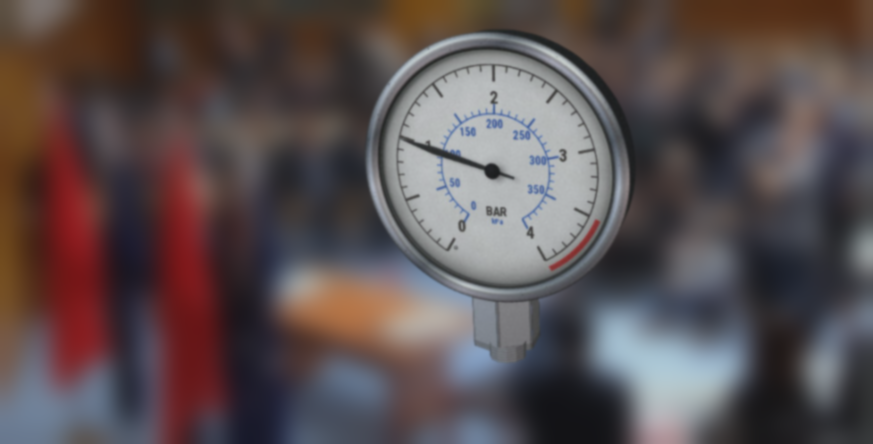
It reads 1 bar
